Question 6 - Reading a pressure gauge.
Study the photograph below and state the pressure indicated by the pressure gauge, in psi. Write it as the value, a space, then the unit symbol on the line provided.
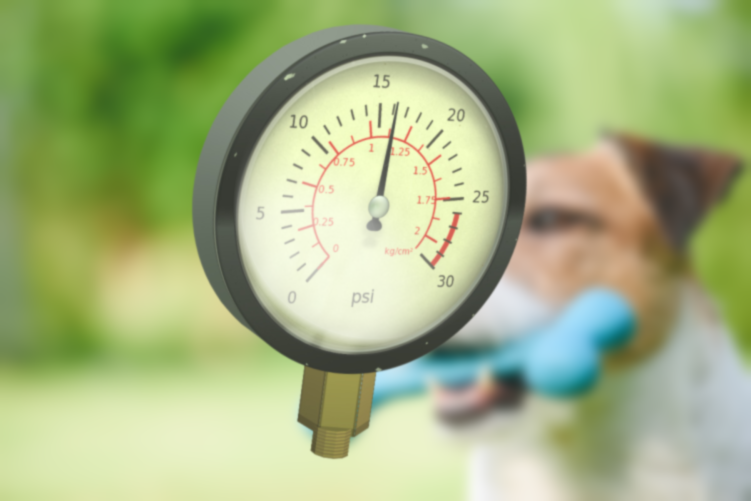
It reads 16 psi
